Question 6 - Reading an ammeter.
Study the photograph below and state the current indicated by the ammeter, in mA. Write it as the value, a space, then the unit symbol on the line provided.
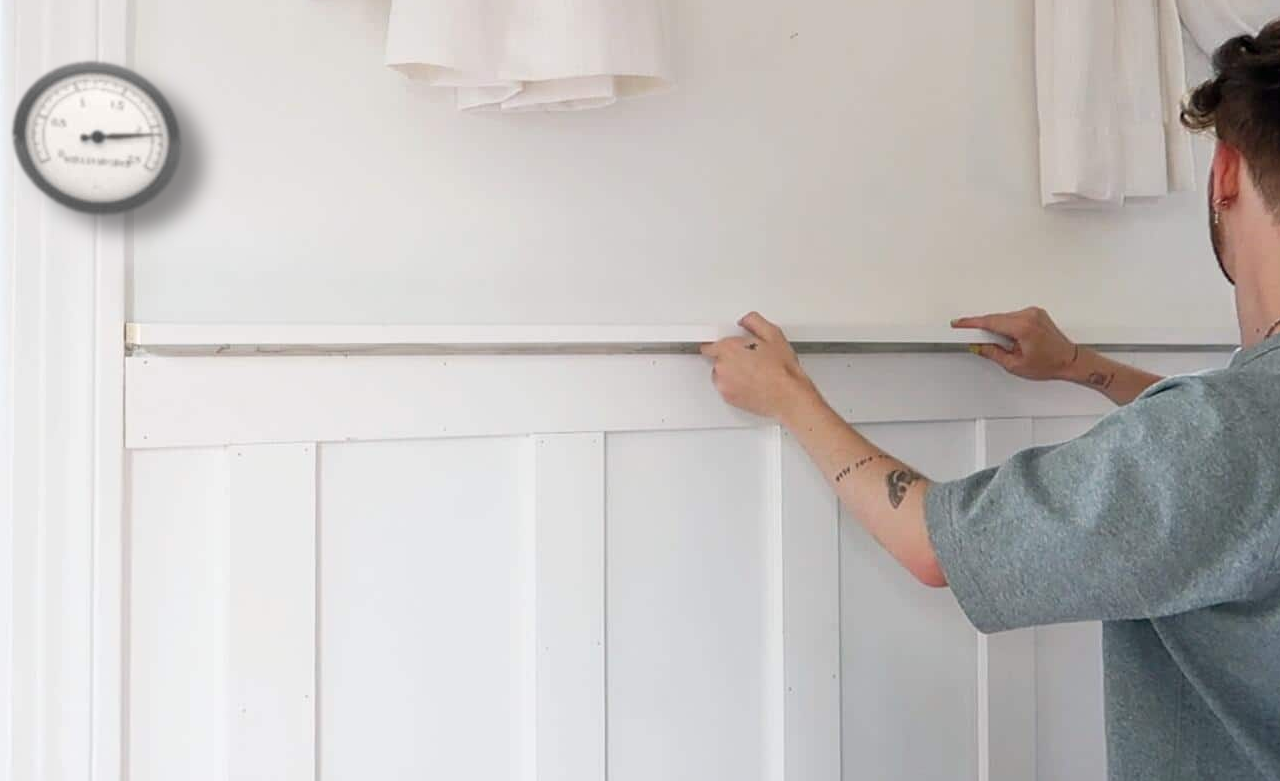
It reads 2.1 mA
